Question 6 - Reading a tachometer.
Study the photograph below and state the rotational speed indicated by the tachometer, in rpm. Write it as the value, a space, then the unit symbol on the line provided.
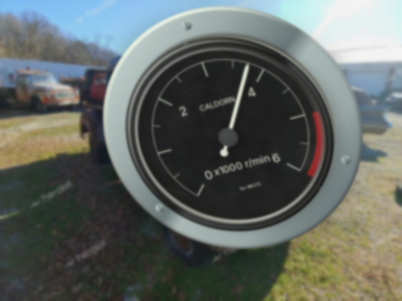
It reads 3750 rpm
